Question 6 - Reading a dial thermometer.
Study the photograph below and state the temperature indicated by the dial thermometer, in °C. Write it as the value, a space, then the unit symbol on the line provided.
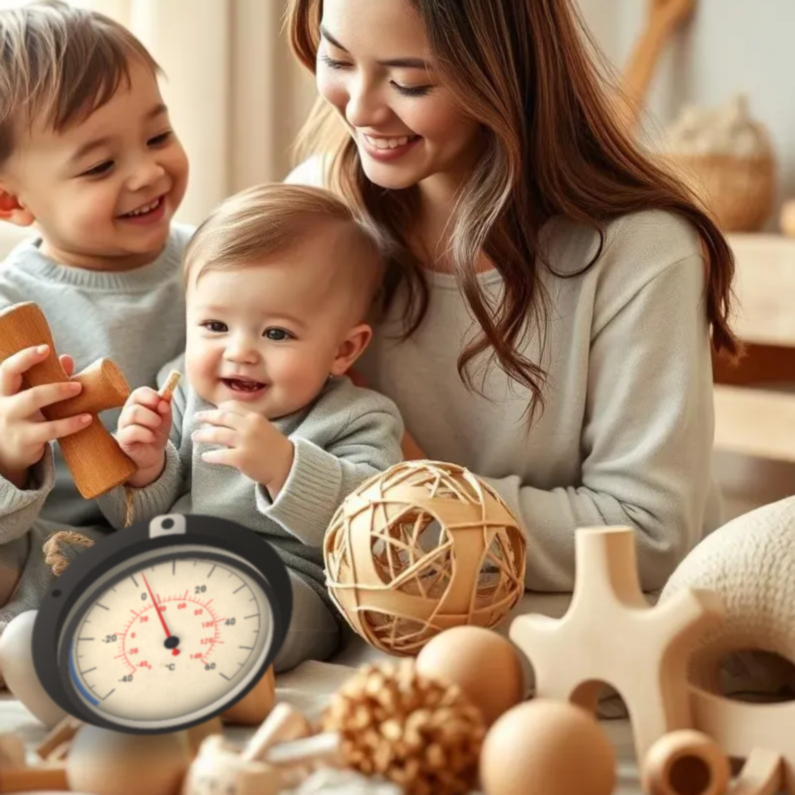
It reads 2.5 °C
